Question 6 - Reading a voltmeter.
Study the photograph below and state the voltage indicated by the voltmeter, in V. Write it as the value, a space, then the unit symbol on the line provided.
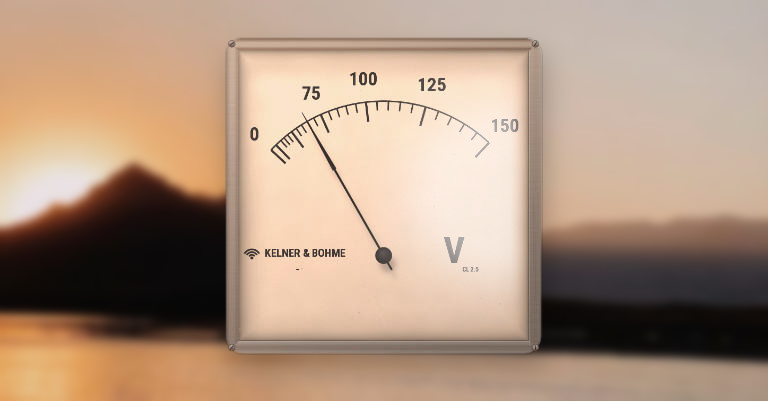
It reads 65 V
